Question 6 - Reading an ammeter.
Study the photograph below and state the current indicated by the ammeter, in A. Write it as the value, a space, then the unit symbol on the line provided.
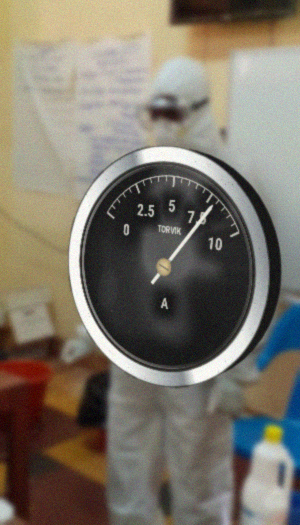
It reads 8 A
